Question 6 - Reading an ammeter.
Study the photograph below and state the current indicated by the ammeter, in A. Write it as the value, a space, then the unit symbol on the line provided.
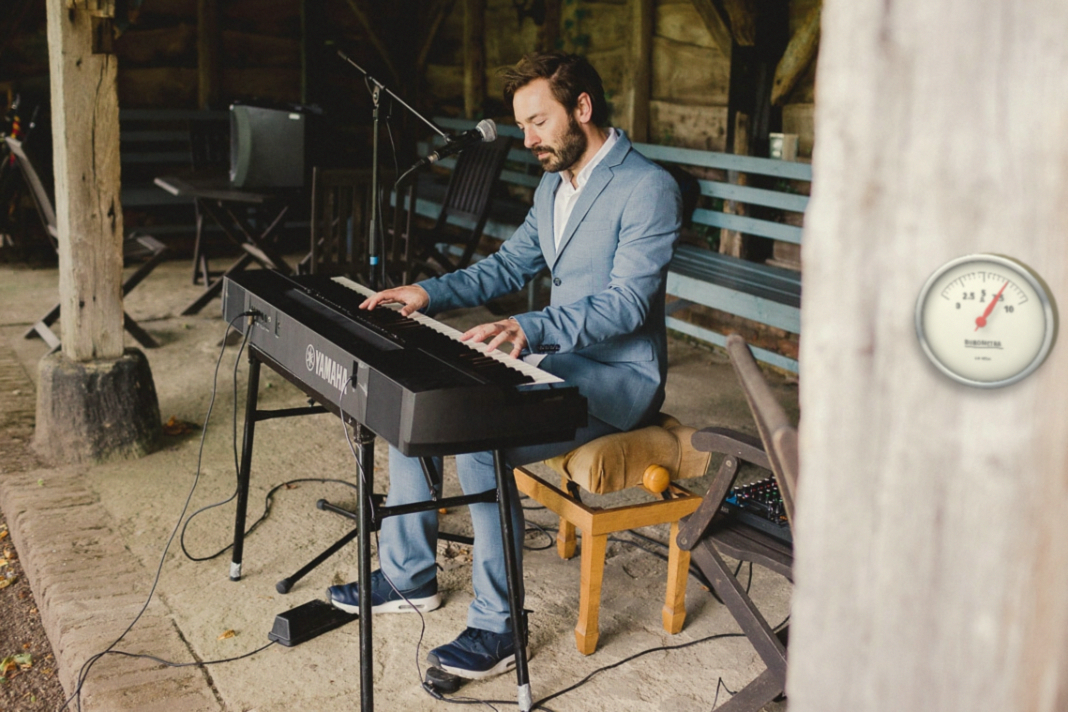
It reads 7.5 A
